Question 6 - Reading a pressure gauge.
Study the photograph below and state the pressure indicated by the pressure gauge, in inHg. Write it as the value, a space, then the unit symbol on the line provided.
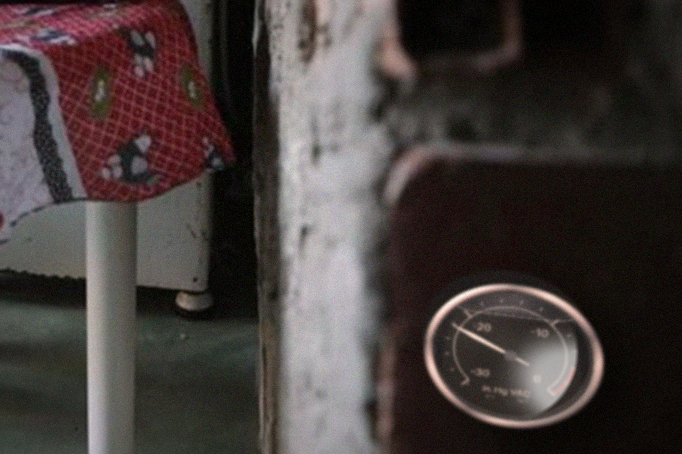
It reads -22 inHg
